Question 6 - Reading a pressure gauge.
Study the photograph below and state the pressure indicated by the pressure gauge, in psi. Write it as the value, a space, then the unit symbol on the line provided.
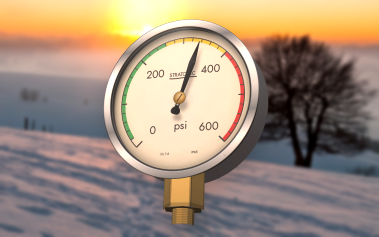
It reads 340 psi
